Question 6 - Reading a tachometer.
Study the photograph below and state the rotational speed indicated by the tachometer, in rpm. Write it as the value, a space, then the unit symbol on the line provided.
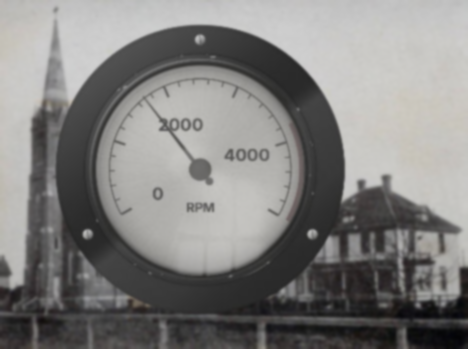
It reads 1700 rpm
